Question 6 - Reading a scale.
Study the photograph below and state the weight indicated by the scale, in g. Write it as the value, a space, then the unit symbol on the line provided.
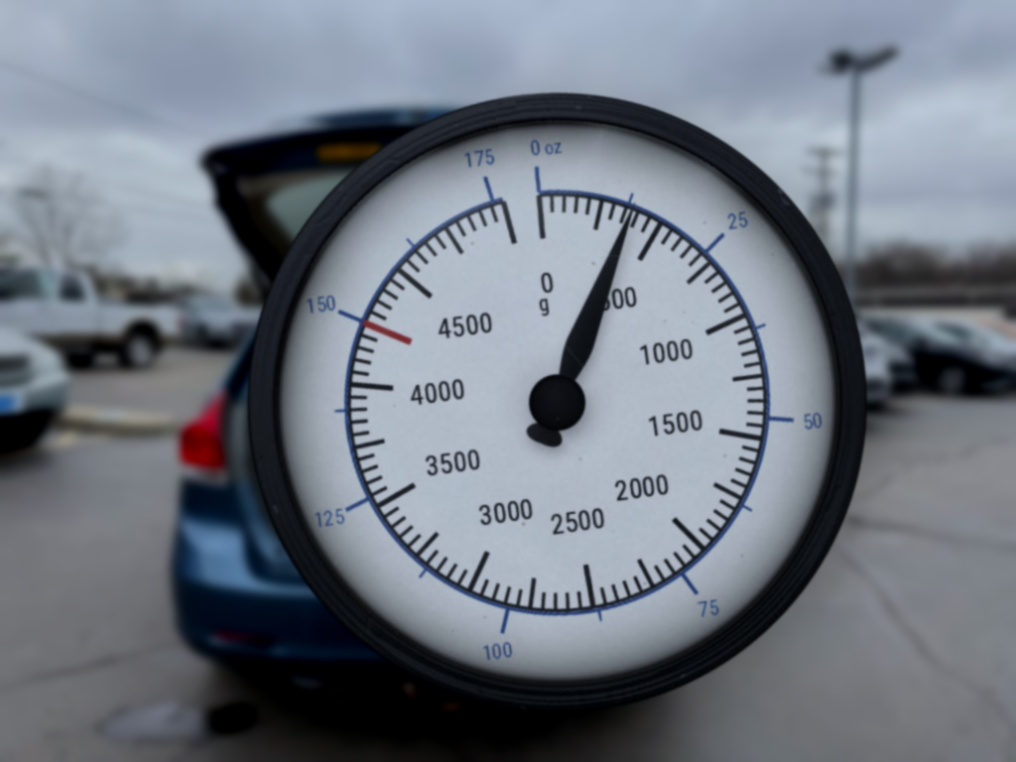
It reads 375 g
